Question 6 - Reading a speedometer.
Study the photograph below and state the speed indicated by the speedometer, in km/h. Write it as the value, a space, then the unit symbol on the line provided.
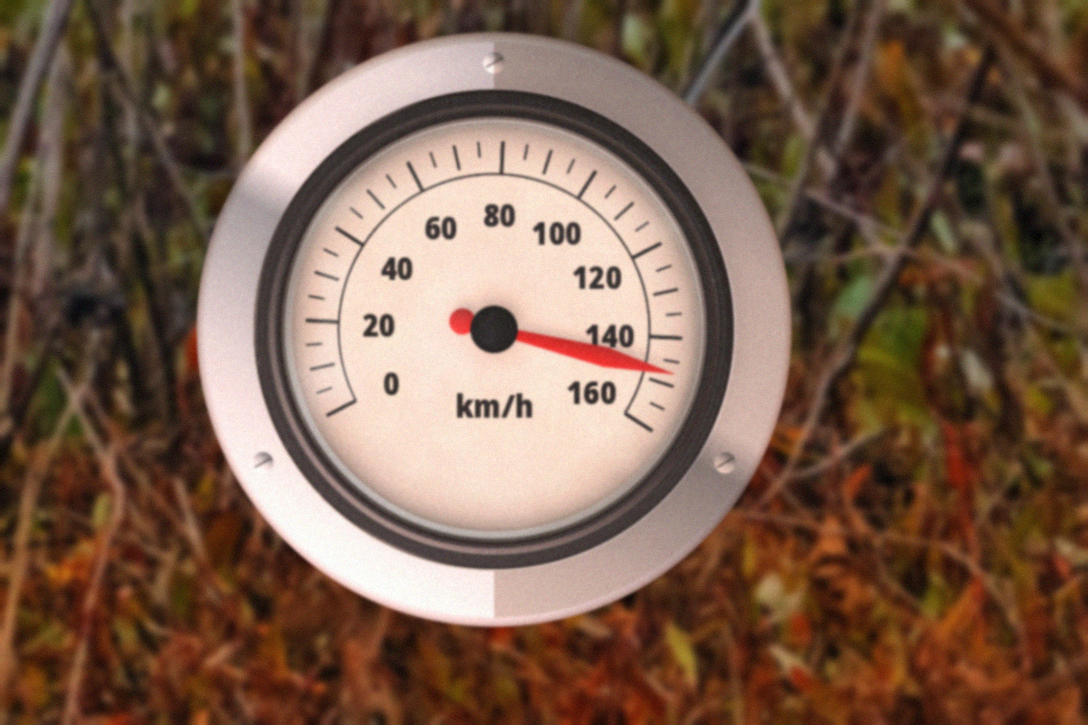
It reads 147.5 km/h
